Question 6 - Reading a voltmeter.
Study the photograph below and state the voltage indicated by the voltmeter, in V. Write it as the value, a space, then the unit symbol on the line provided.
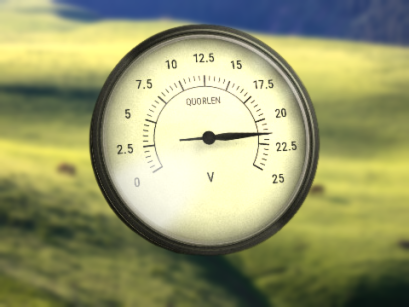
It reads 21.5 V
